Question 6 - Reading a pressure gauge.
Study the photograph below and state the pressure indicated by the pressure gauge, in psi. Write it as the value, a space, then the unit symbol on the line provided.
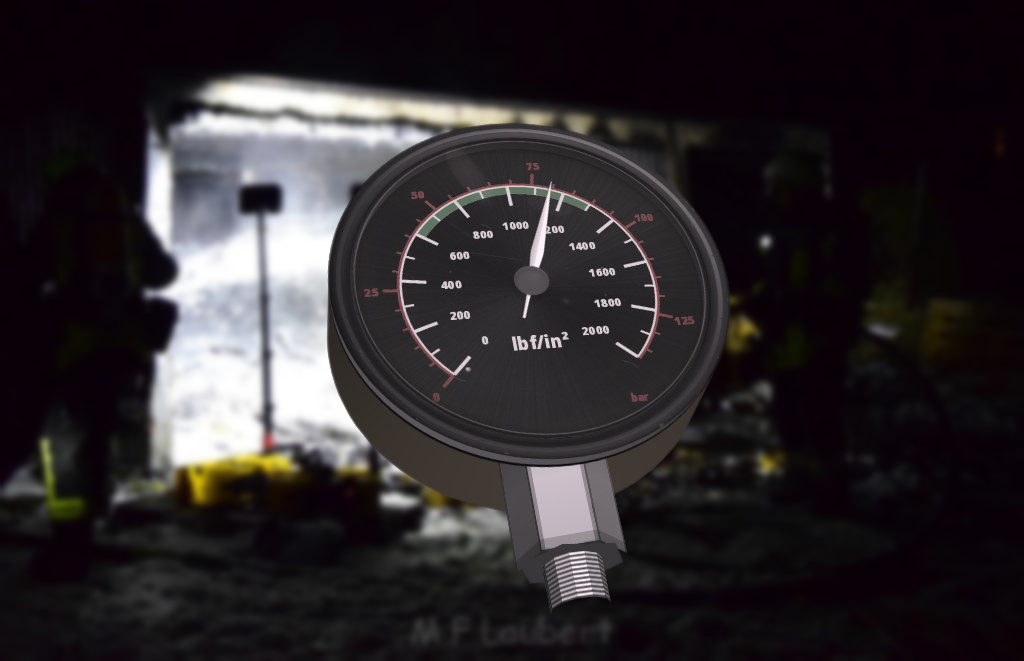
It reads 1150 psi
